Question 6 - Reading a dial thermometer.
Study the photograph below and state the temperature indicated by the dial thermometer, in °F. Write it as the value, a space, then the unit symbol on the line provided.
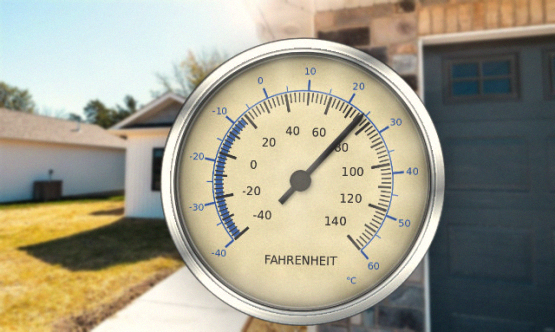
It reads 76 °F
